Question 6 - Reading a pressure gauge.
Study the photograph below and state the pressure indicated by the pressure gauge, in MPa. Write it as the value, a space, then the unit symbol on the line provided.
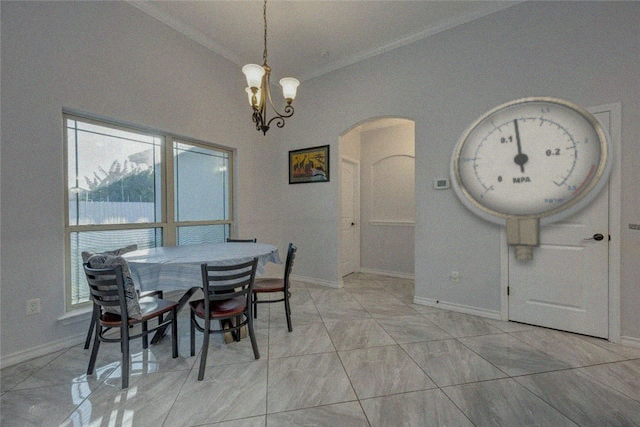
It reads 0.12 MPa
